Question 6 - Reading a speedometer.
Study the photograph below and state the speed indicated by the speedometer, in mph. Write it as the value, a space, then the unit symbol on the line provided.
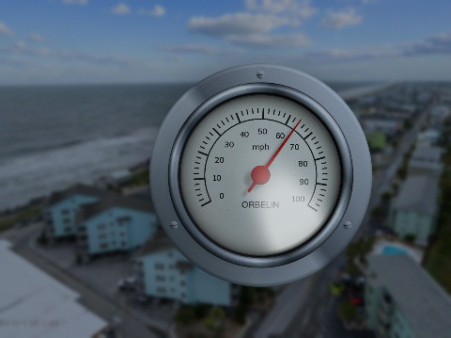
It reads 64 mph
